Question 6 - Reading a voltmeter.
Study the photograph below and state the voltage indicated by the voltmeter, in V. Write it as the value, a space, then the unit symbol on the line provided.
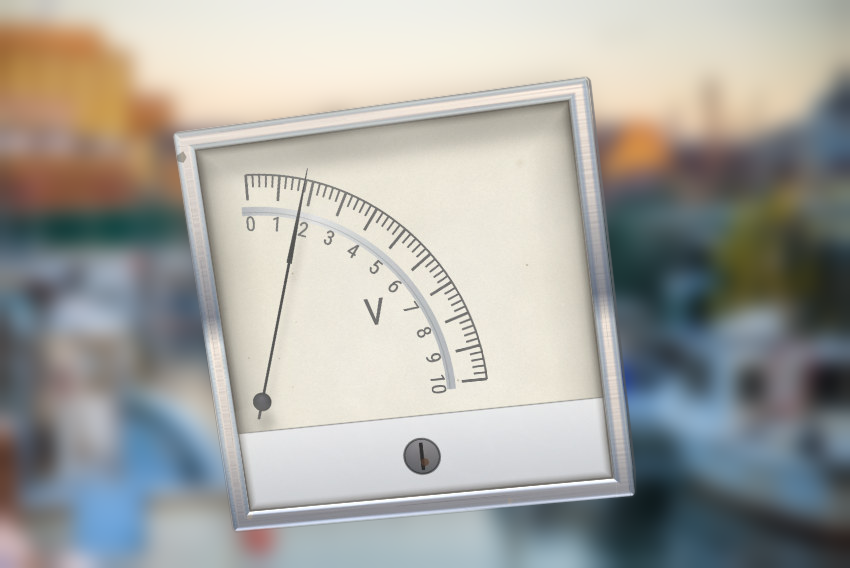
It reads 1.8 V
